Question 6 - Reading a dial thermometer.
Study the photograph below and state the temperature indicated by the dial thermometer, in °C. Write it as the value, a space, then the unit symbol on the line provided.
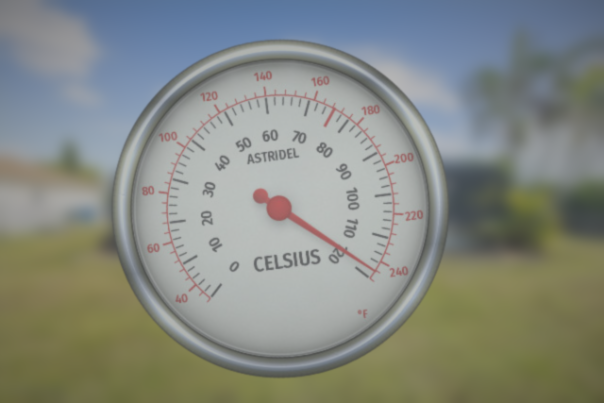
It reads 118 °C
